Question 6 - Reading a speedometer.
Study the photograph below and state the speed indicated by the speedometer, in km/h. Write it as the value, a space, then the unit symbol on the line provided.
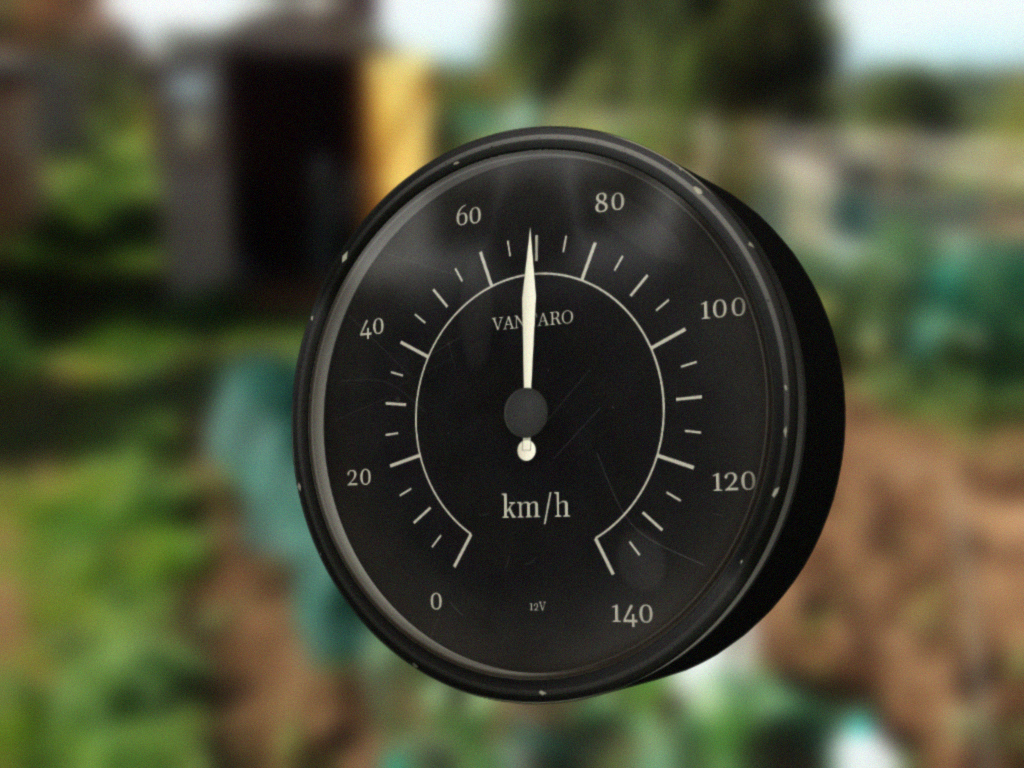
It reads 70 km/h
